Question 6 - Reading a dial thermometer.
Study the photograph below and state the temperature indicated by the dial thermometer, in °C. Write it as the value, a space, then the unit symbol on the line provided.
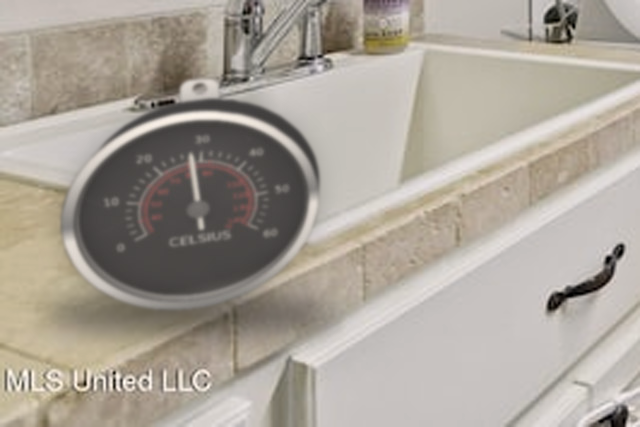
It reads 28 °C
